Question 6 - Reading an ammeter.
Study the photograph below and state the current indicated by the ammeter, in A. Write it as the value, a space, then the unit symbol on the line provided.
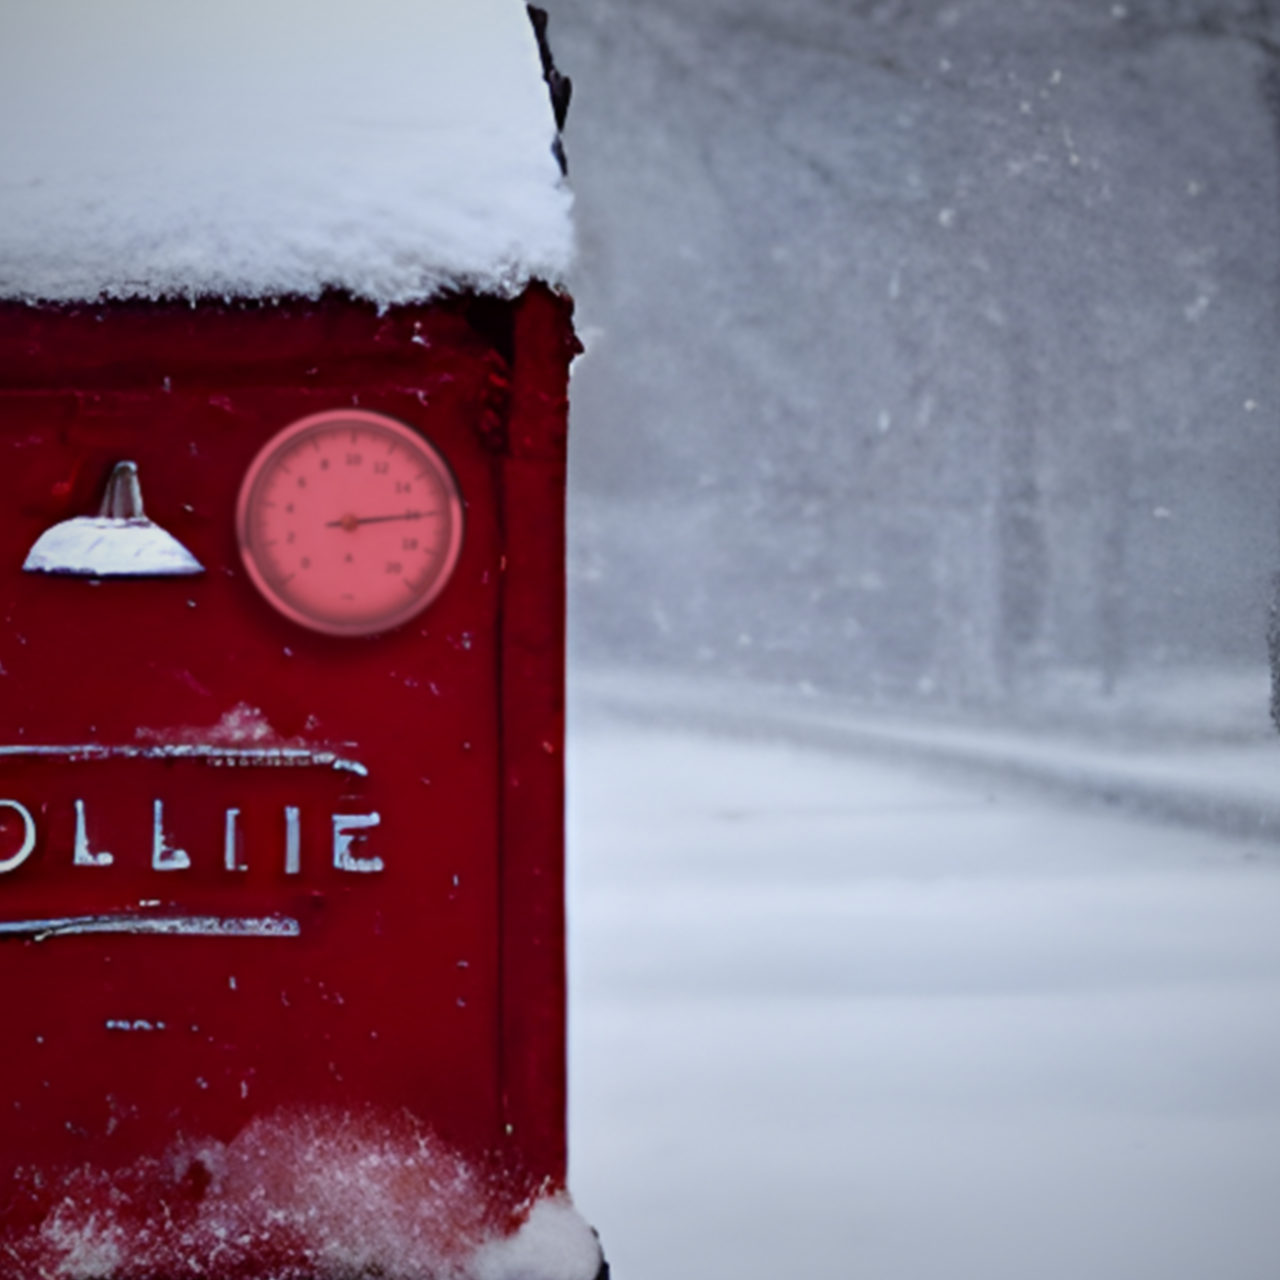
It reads 16 A
